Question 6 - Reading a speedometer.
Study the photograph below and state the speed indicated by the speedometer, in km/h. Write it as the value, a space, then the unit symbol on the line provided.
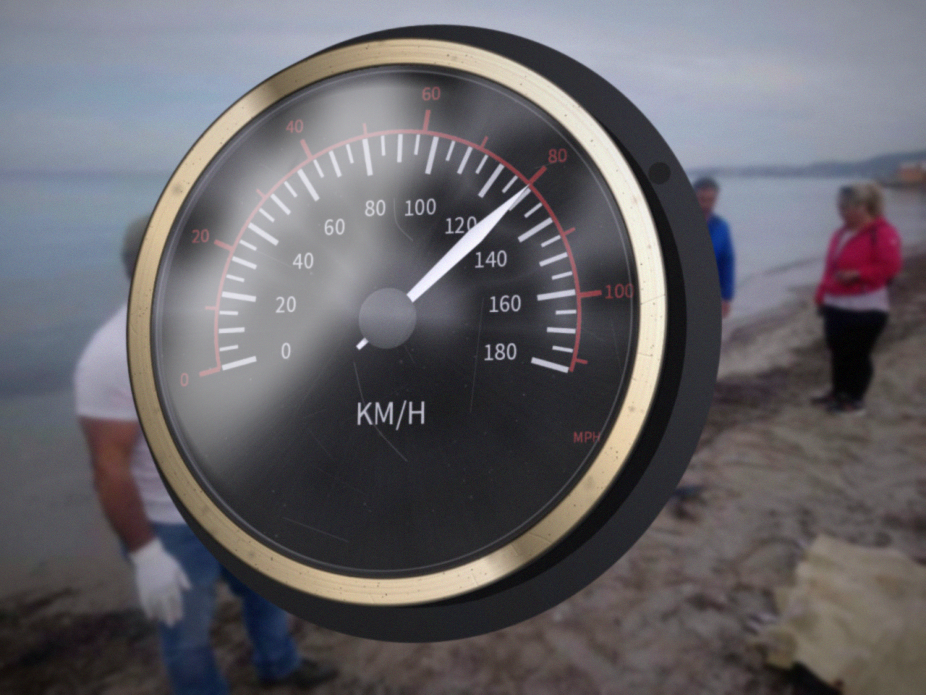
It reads 130 km/h
